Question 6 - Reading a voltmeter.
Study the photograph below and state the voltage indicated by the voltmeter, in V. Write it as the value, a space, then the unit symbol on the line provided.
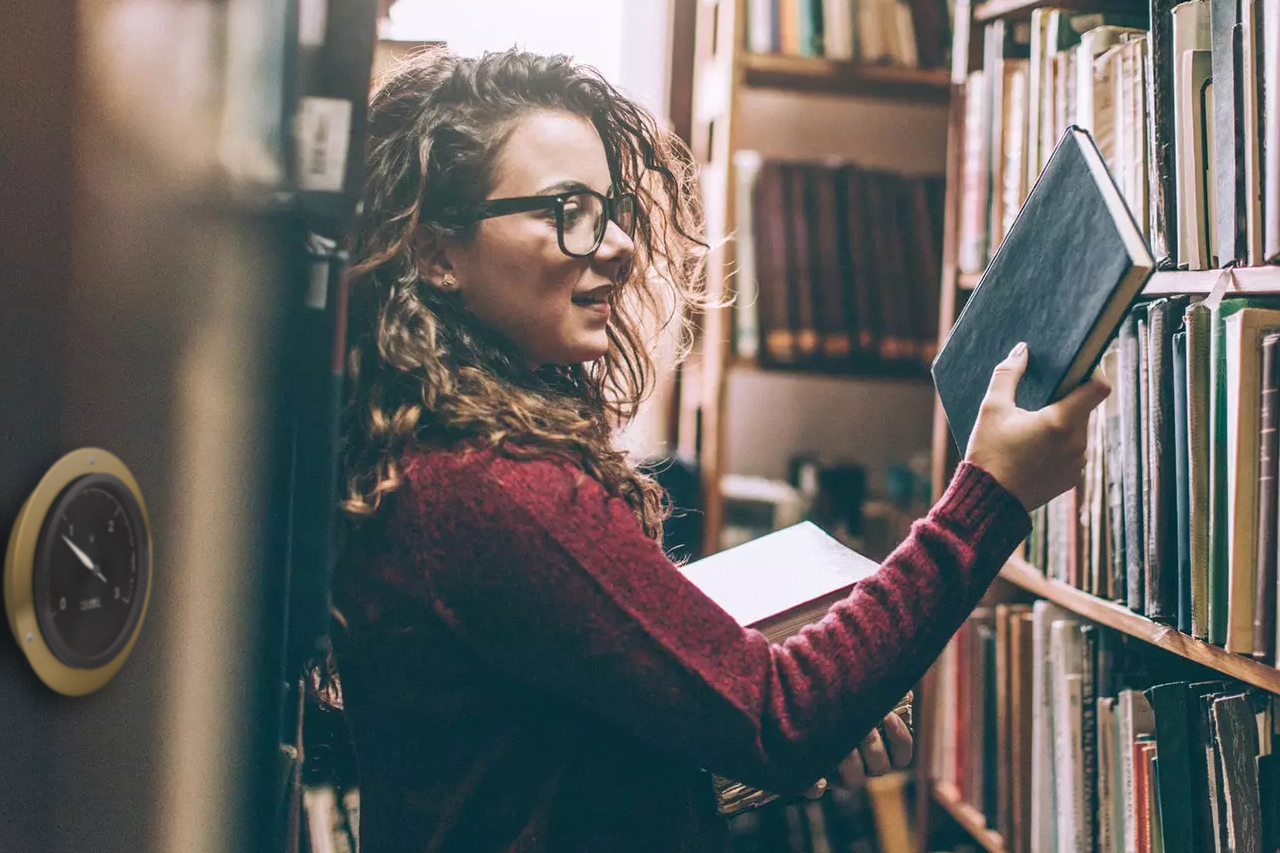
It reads 0.8 V
